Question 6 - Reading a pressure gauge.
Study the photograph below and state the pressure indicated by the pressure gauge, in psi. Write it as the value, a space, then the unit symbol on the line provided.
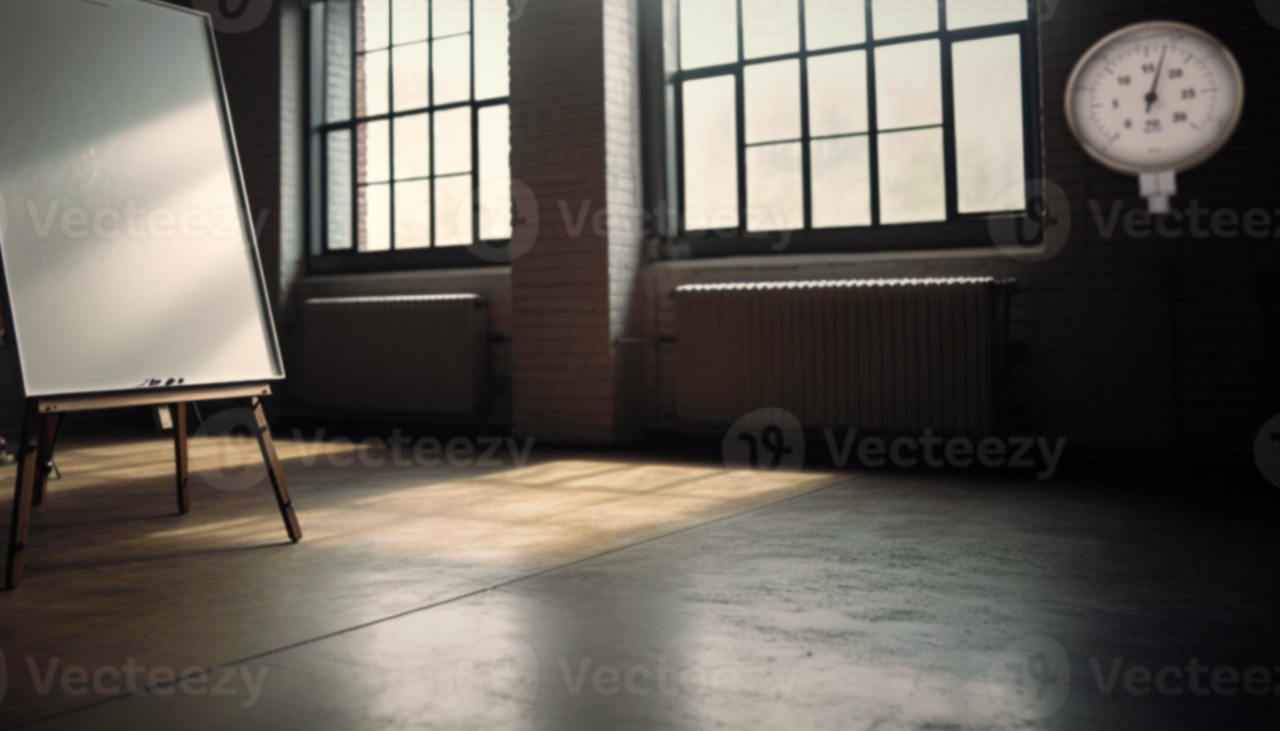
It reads 17 psi
